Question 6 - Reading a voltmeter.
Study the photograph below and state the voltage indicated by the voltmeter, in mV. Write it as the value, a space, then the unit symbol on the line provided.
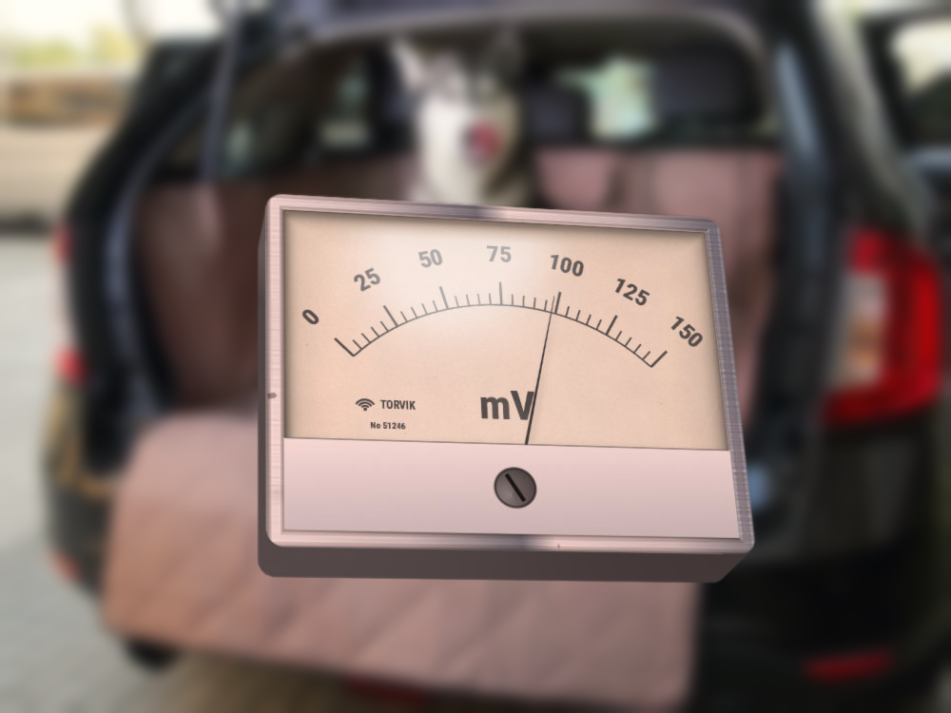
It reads 97.5 mV
